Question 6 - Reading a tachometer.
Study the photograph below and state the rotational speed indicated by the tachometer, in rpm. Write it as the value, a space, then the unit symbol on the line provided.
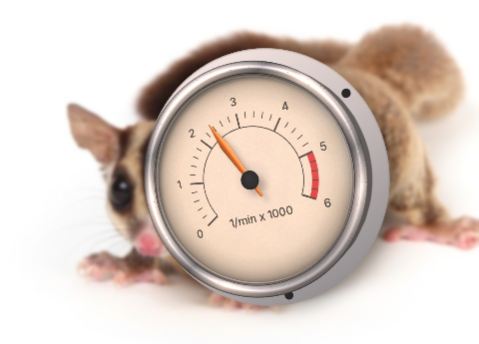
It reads 2400 rpm
